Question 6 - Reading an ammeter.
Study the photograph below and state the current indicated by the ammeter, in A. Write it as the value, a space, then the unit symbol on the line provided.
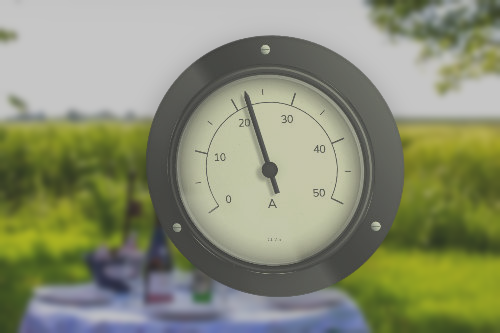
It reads 22.5 A
